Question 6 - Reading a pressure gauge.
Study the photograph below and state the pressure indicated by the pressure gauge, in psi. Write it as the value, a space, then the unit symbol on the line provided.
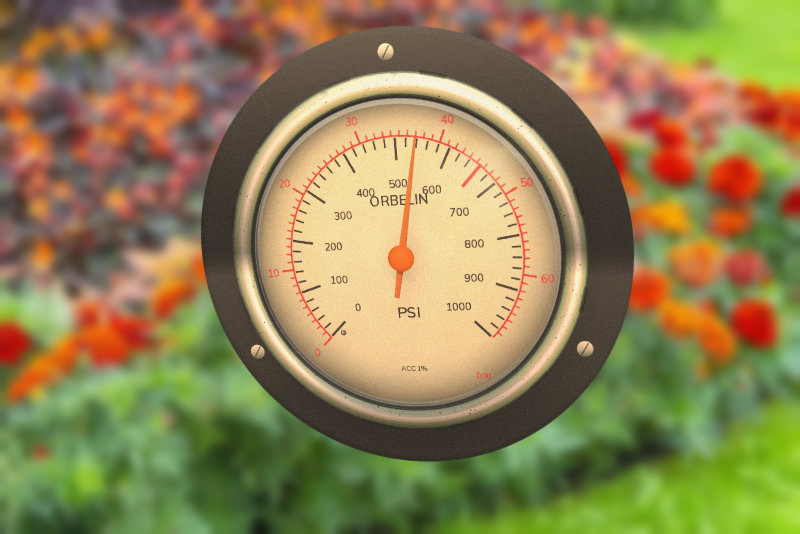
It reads 540 psi
